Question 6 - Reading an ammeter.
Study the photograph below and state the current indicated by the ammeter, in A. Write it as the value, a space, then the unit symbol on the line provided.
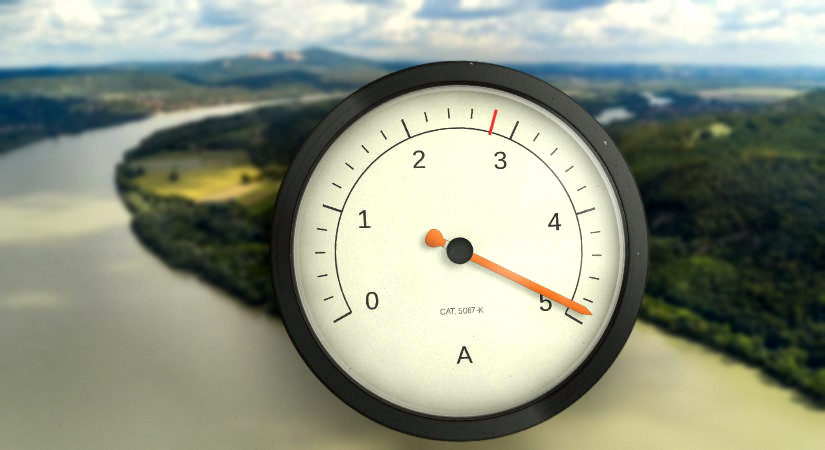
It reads 4.9 A
